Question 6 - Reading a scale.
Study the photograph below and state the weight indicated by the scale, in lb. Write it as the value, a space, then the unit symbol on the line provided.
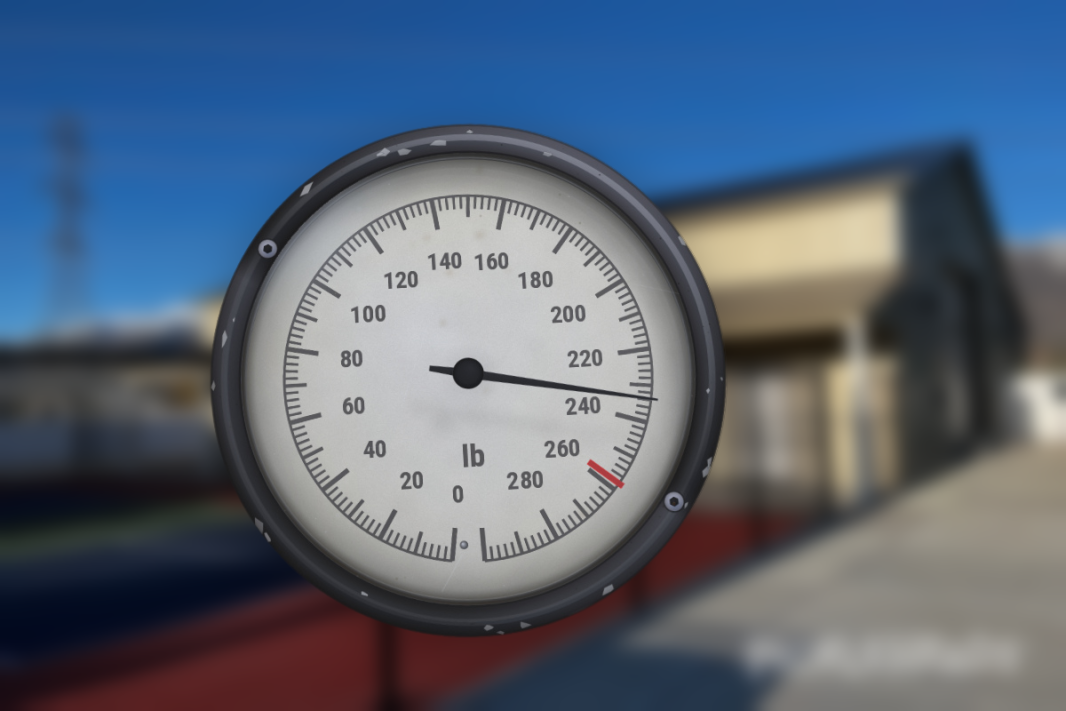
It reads 234 lb
